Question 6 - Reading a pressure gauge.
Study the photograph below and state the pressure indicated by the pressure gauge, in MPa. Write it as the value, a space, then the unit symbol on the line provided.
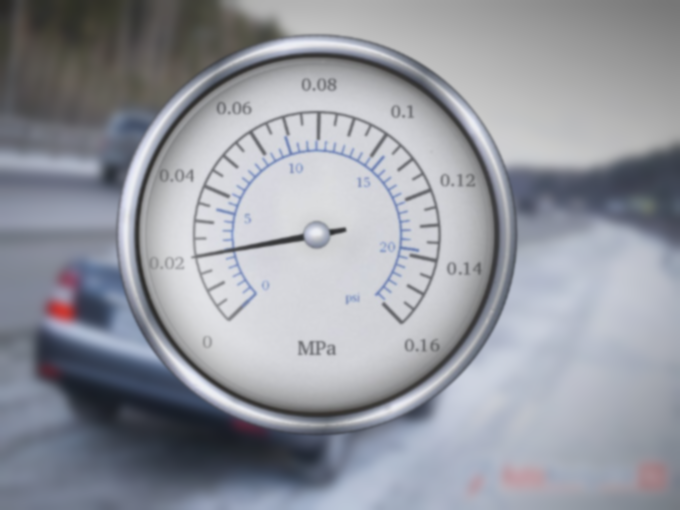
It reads 0.02 MPa
